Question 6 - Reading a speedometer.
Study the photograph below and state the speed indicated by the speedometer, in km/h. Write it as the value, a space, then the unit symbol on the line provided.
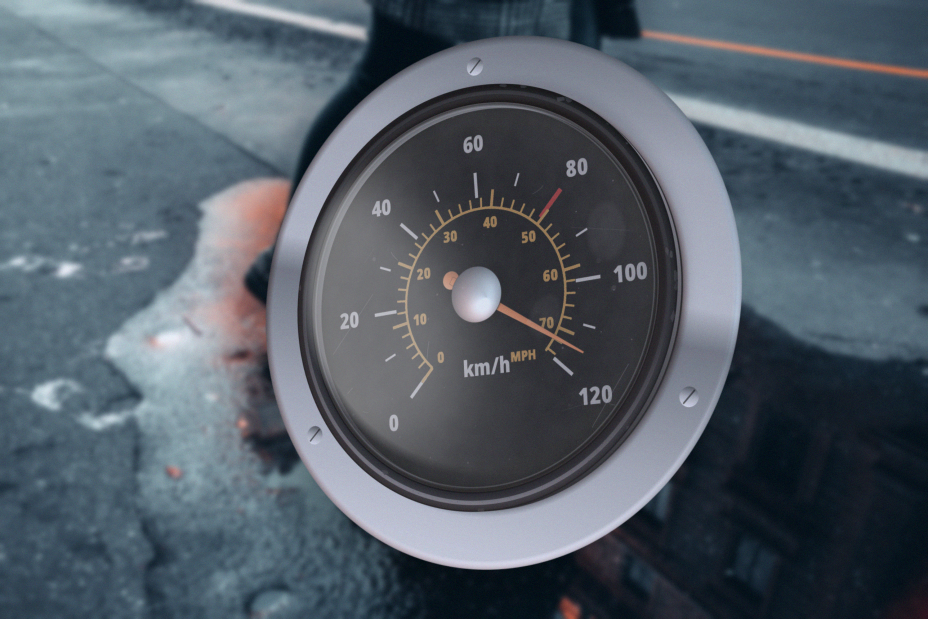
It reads 115 km/h
